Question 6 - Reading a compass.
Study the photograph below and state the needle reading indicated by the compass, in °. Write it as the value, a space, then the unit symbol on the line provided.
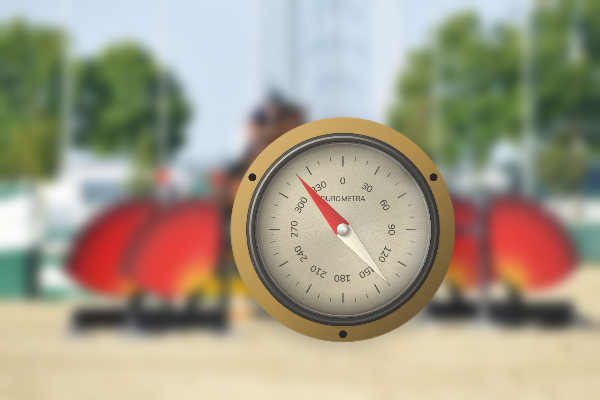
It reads 320 °
